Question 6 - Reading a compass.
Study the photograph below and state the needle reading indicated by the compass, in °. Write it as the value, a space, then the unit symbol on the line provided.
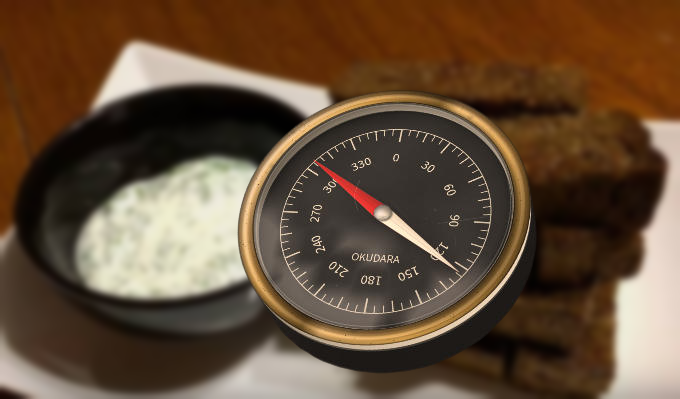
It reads 305 °
